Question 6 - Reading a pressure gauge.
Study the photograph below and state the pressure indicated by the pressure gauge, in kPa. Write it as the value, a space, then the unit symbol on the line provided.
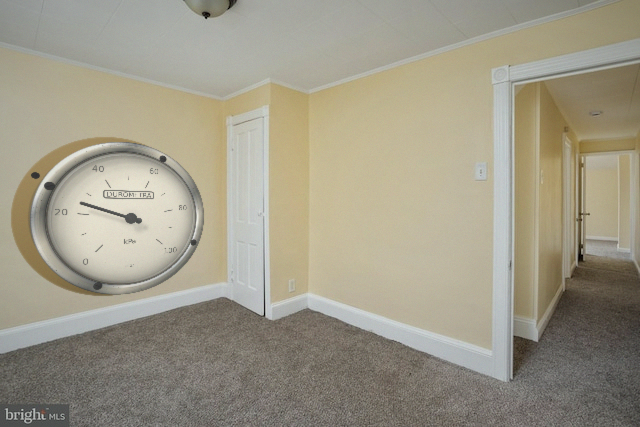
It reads 25 kPa
